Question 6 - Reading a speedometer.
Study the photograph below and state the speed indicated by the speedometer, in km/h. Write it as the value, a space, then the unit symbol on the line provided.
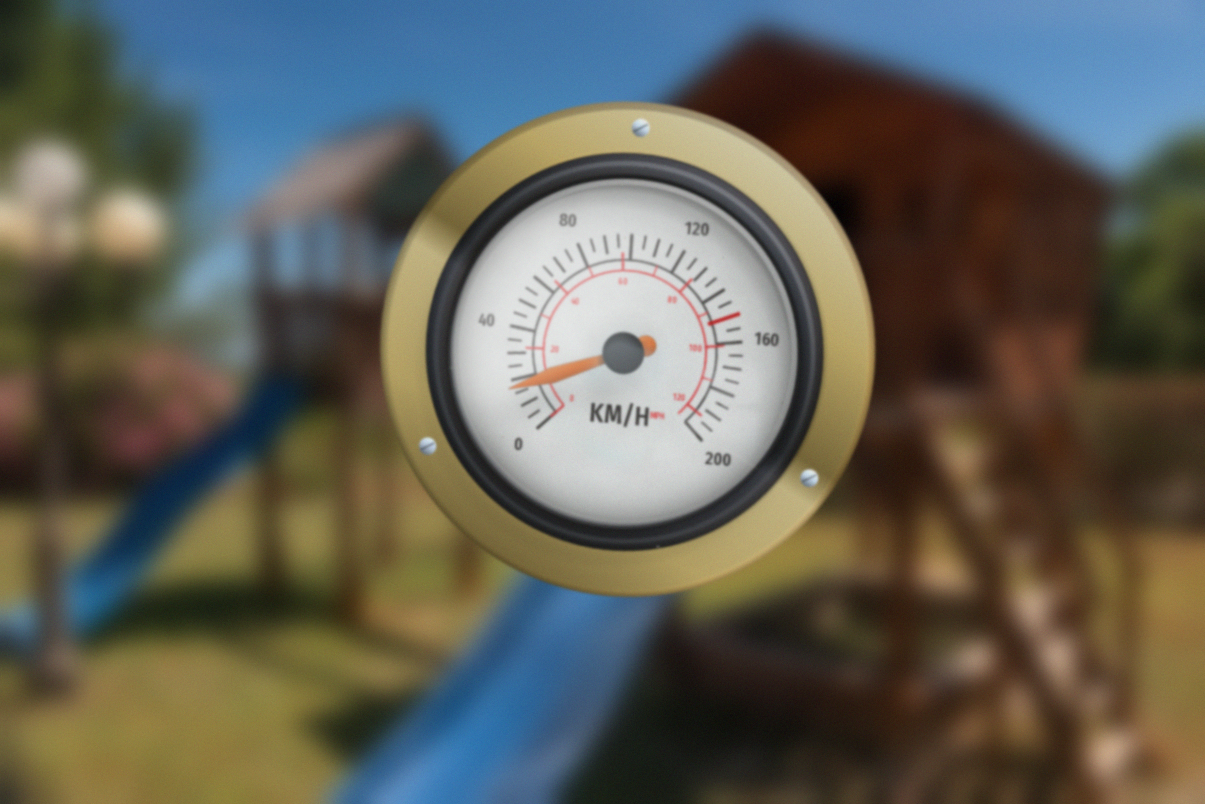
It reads 17.5 km/h
